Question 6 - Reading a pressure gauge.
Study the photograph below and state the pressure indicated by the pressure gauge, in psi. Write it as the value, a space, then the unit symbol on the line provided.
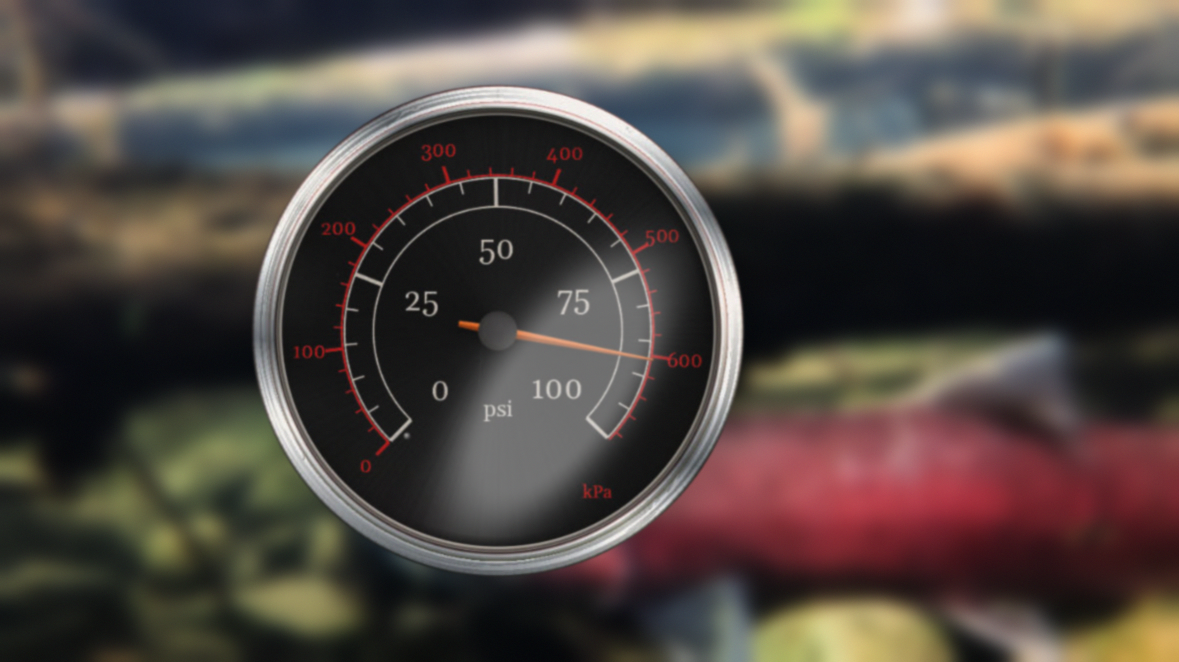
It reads 87.5 psi
